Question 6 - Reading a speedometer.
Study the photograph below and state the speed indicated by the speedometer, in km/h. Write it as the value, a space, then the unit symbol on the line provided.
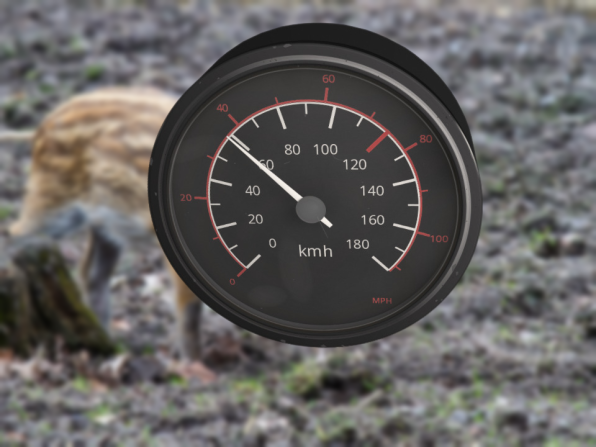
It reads 60 km/h
